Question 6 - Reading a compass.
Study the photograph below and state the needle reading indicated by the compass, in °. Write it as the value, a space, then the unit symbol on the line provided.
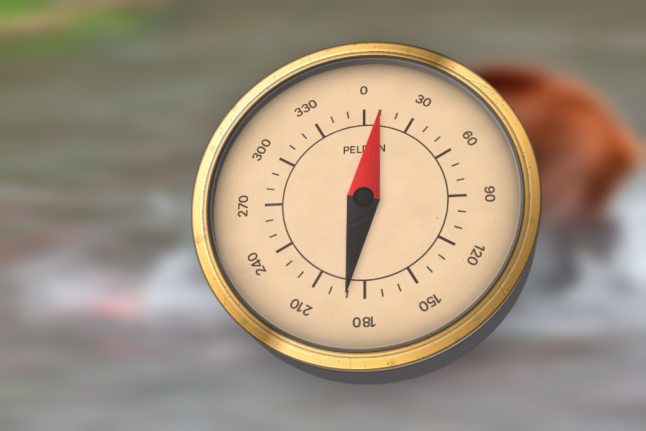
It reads 10 °
